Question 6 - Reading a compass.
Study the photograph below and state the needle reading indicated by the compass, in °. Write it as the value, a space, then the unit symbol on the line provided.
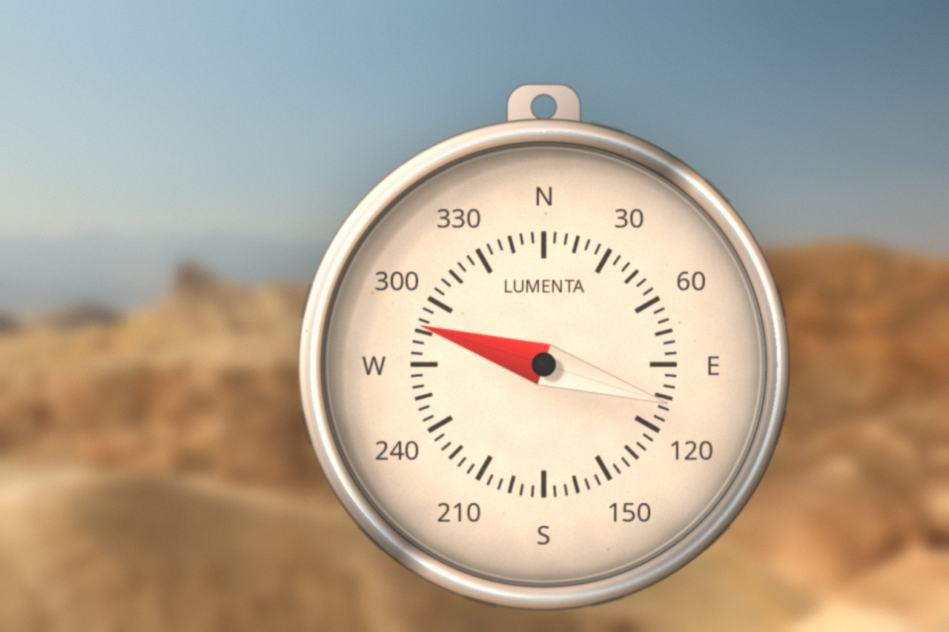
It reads 287.5 °
